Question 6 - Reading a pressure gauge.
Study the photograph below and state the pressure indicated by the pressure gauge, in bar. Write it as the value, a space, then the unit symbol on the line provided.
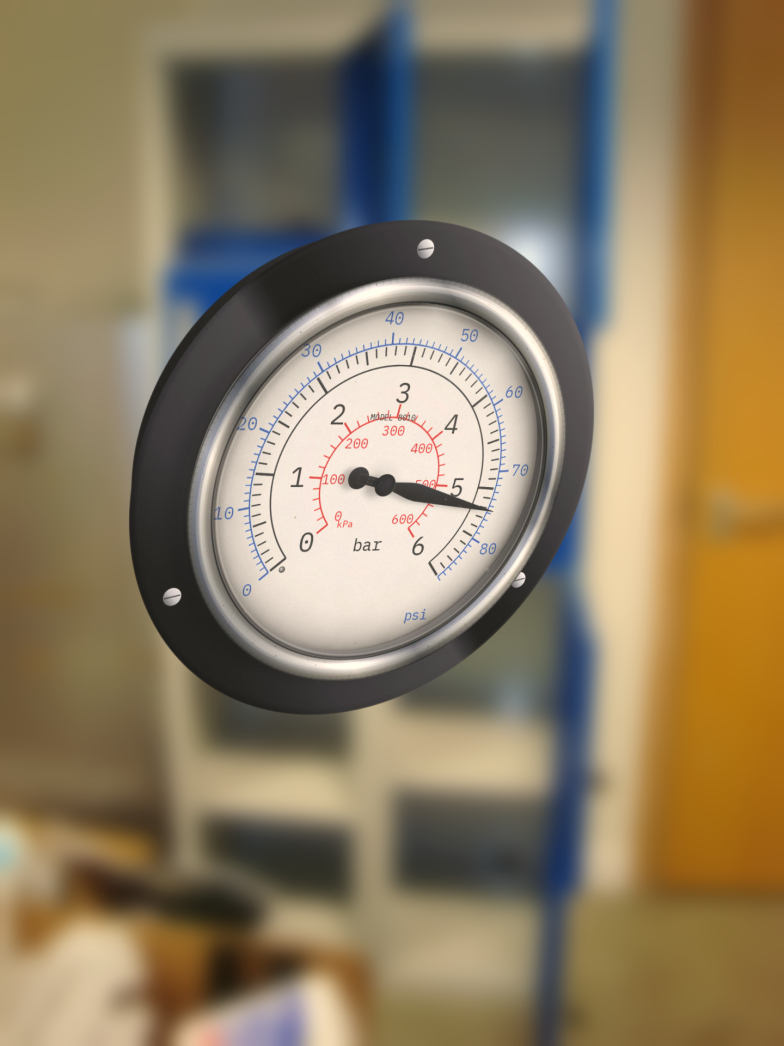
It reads 5.2 bar
